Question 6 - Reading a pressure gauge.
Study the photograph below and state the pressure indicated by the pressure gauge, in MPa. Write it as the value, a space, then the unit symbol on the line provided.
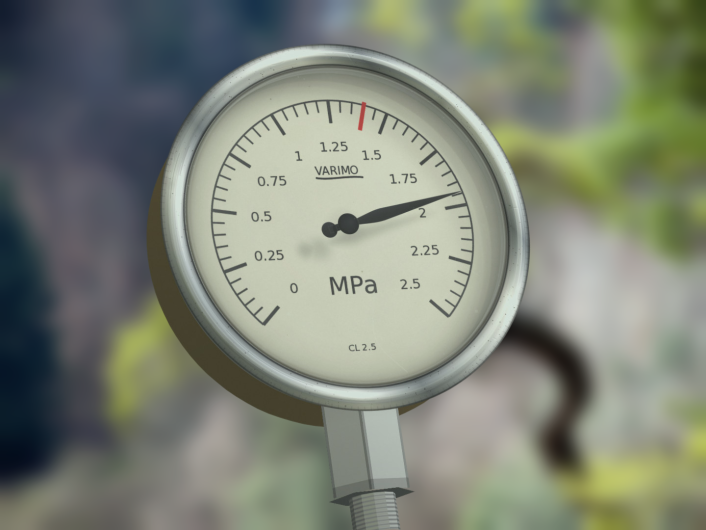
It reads 1.95 MPa
